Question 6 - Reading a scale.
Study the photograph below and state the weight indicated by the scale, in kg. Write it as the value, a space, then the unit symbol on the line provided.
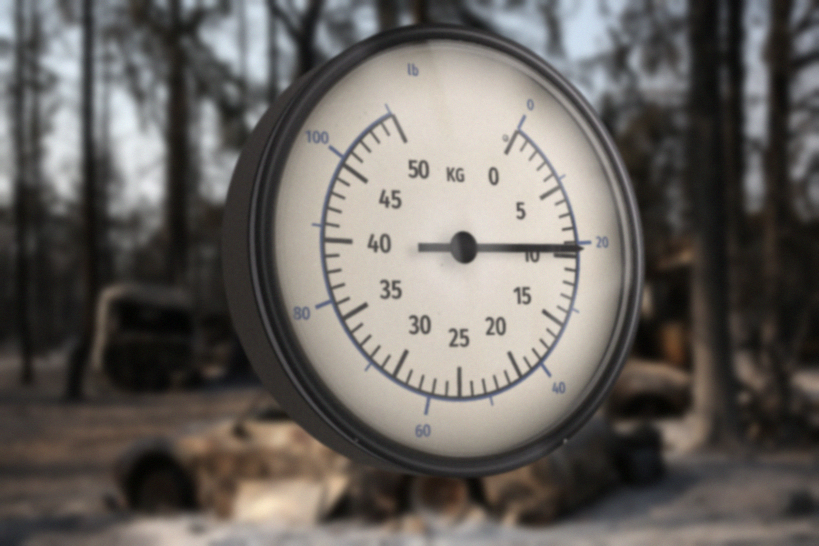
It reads 9.5 kg
